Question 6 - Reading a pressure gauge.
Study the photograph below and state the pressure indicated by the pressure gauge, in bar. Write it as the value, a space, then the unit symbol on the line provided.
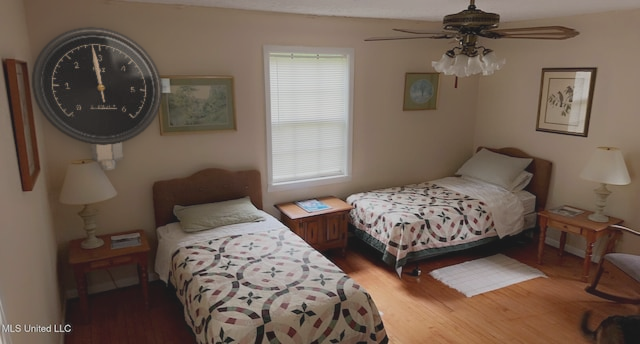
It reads 2.8 bar
